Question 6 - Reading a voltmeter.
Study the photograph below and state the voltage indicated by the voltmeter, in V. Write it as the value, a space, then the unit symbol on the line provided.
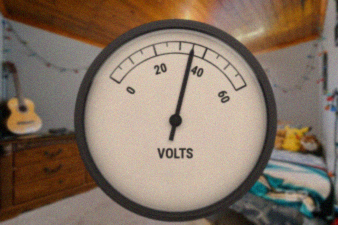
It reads 35 V
